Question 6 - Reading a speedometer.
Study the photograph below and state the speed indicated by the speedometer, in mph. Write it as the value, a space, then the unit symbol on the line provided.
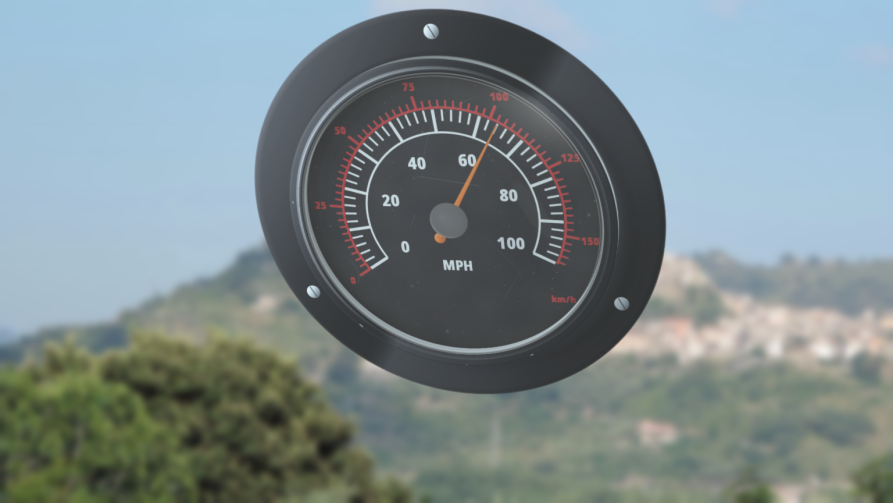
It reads 64 mph
